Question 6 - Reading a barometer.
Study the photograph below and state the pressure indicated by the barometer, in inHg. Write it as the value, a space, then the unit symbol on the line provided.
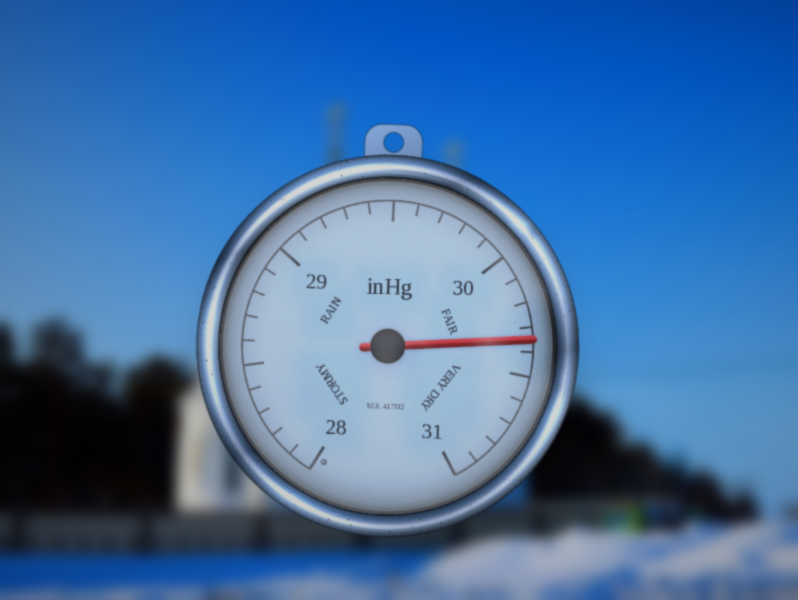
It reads 30.35 inHg
